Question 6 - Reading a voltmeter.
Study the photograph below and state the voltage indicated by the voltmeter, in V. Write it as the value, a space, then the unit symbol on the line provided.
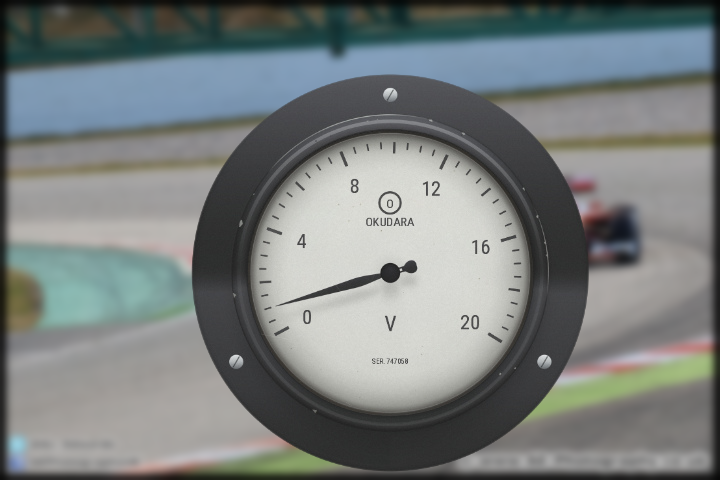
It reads 1 V
